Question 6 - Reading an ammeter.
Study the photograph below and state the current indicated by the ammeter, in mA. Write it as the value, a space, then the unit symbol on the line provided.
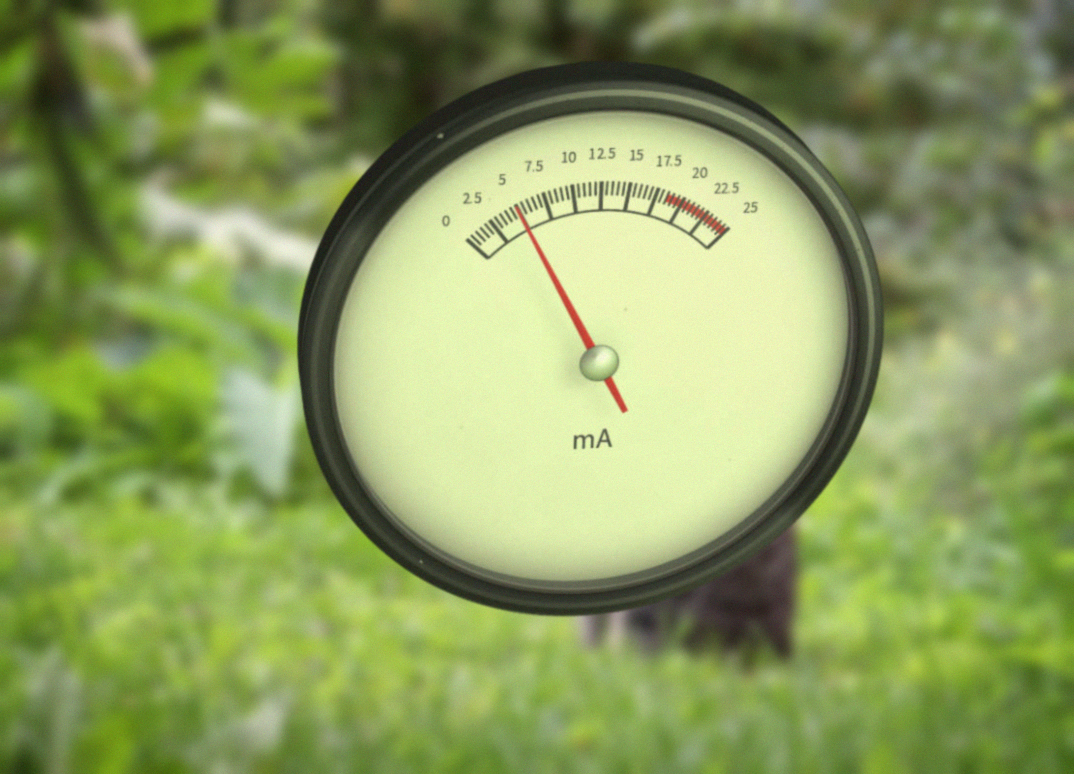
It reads 5 mA
